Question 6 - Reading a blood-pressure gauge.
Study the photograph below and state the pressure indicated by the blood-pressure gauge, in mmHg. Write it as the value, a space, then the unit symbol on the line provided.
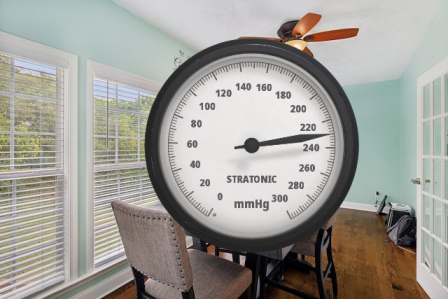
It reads 230 mmHg
